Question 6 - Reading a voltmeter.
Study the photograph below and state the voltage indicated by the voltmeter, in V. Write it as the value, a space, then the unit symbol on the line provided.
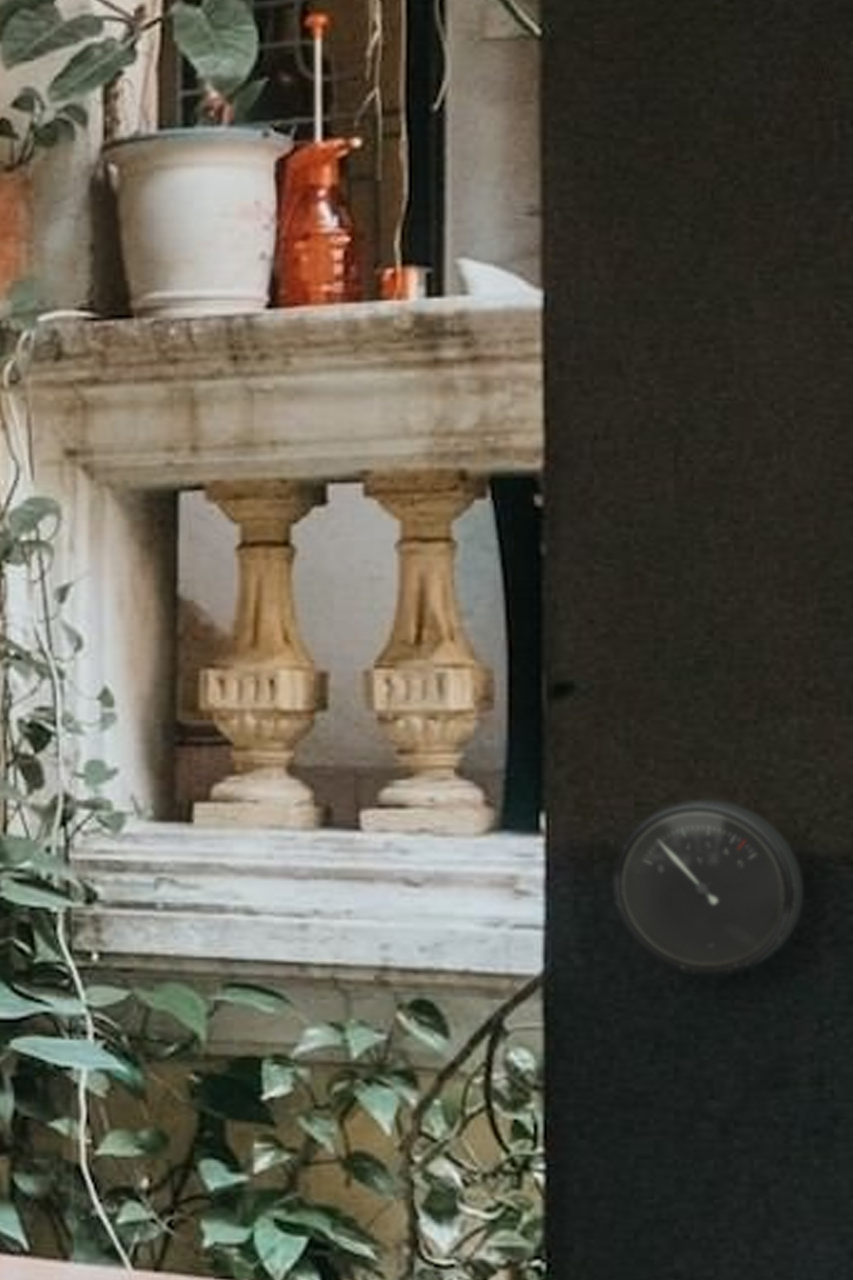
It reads 1 V
